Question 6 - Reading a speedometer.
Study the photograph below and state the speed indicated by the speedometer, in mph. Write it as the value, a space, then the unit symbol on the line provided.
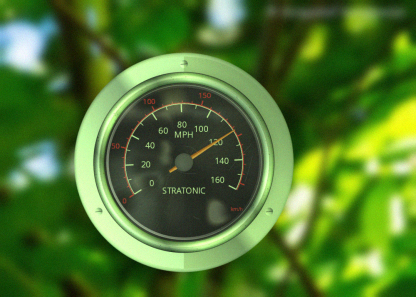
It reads 120 mph
